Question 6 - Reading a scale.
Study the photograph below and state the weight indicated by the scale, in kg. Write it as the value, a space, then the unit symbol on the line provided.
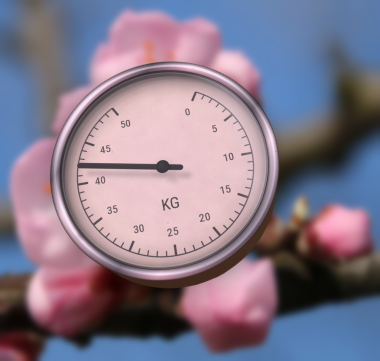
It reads 42 kg
